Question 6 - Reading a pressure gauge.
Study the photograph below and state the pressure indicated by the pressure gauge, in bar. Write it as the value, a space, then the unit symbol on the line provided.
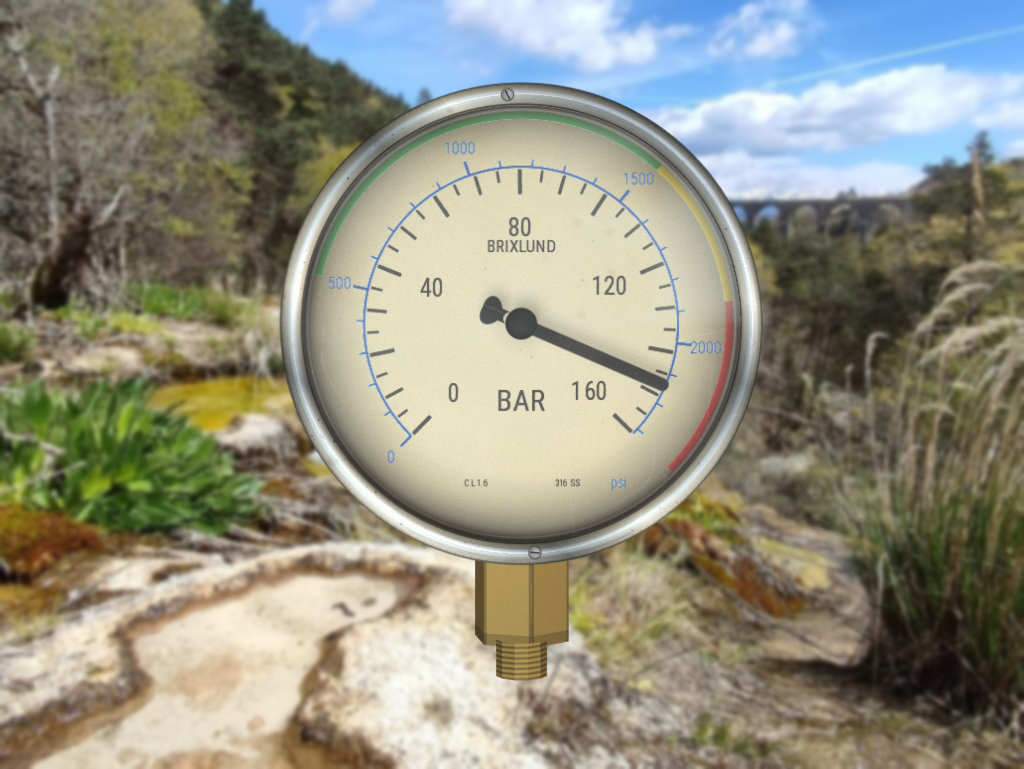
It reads 147.5 bar
